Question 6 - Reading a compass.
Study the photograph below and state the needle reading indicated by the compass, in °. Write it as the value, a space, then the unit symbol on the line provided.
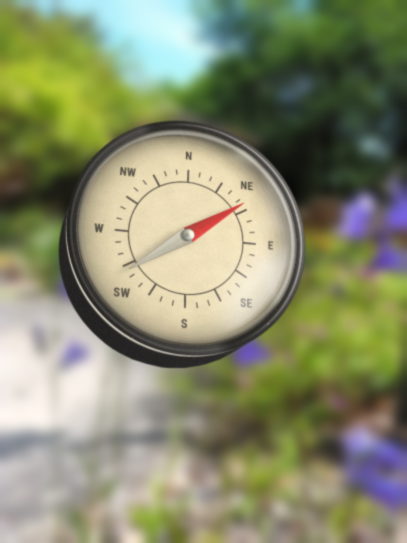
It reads 55 °
